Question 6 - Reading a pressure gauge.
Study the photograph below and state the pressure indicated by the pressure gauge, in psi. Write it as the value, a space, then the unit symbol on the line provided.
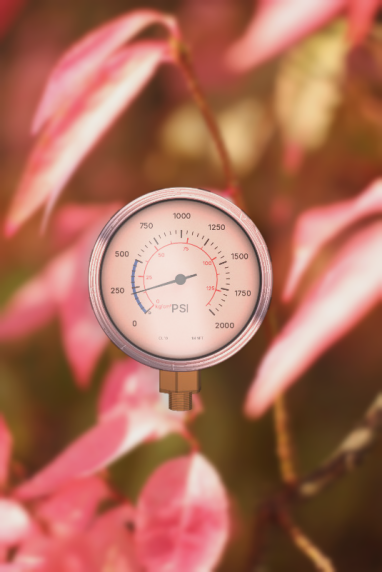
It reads 200 psi
